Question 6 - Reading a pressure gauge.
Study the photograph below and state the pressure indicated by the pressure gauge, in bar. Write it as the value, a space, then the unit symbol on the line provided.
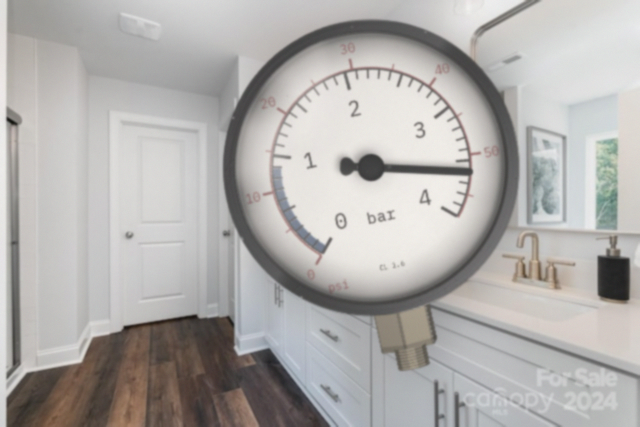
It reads 3.6 bar
